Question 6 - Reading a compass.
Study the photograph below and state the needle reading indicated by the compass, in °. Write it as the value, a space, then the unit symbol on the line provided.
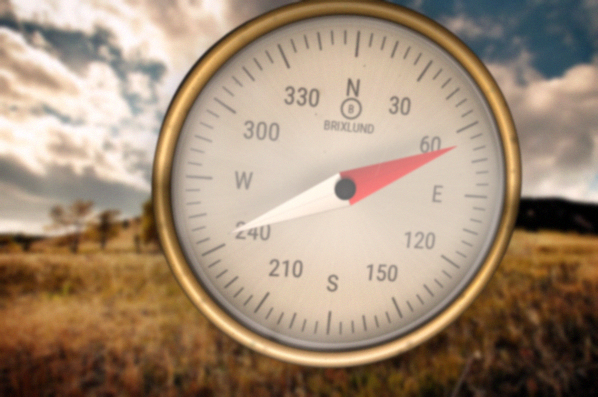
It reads 65 °
